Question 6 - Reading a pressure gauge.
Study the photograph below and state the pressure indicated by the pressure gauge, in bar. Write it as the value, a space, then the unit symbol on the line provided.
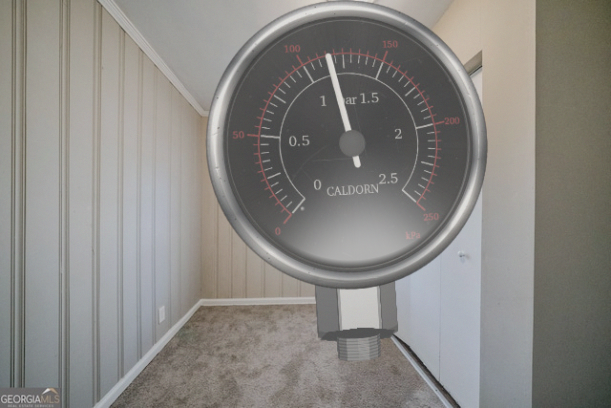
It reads 1.15 bar
